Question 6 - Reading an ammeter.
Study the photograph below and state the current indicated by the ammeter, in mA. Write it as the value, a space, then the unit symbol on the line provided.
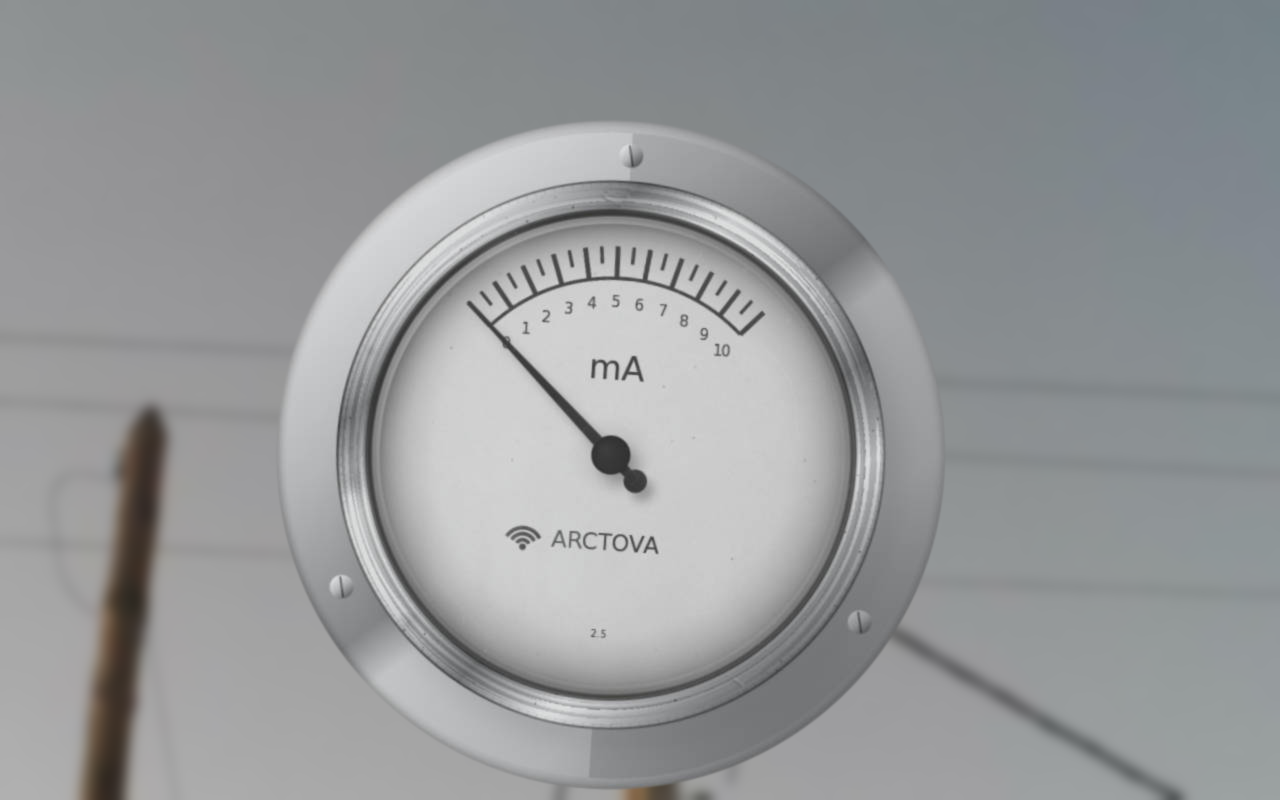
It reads 0 mA
